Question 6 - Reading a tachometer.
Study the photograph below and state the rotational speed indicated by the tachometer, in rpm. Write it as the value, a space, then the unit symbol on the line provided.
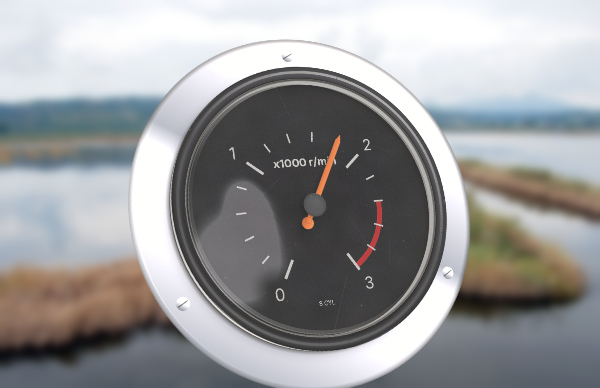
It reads 1800 rpm
